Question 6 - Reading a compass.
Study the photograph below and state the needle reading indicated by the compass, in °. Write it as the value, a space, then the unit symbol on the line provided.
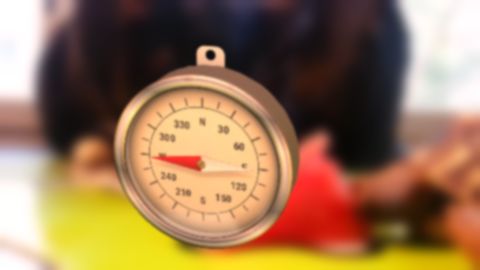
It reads 270 °
